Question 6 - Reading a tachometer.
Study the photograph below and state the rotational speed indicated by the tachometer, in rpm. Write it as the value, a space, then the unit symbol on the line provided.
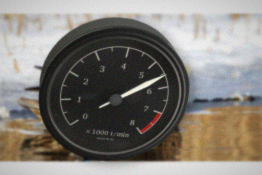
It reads 5500 rpm
